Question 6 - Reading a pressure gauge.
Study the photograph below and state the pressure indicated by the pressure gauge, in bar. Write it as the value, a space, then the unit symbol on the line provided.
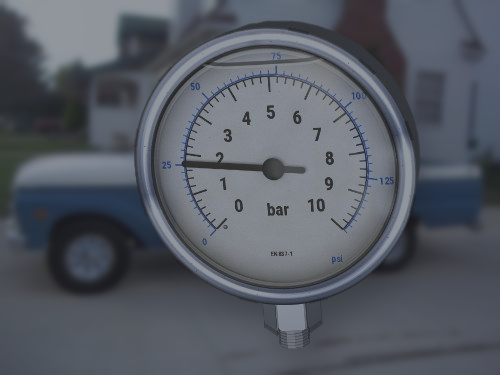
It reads 1.8 bar
